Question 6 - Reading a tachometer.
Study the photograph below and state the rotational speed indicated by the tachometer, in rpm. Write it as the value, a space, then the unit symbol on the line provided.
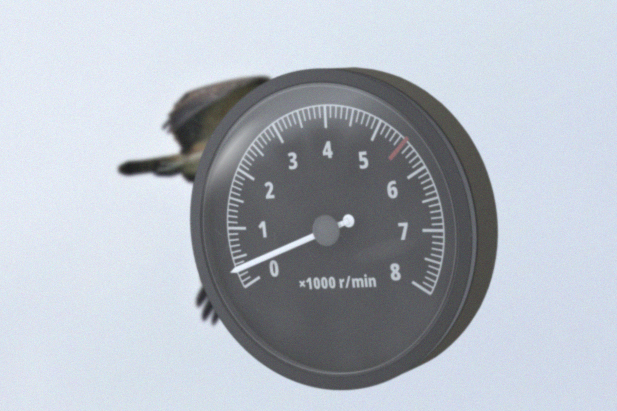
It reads 300 rpm
